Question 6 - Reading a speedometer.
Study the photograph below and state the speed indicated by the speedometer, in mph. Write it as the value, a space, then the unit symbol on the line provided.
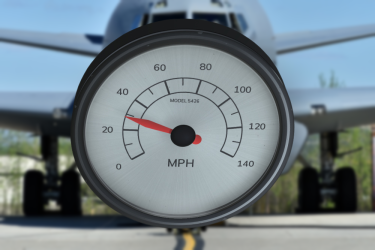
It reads 30 mph
